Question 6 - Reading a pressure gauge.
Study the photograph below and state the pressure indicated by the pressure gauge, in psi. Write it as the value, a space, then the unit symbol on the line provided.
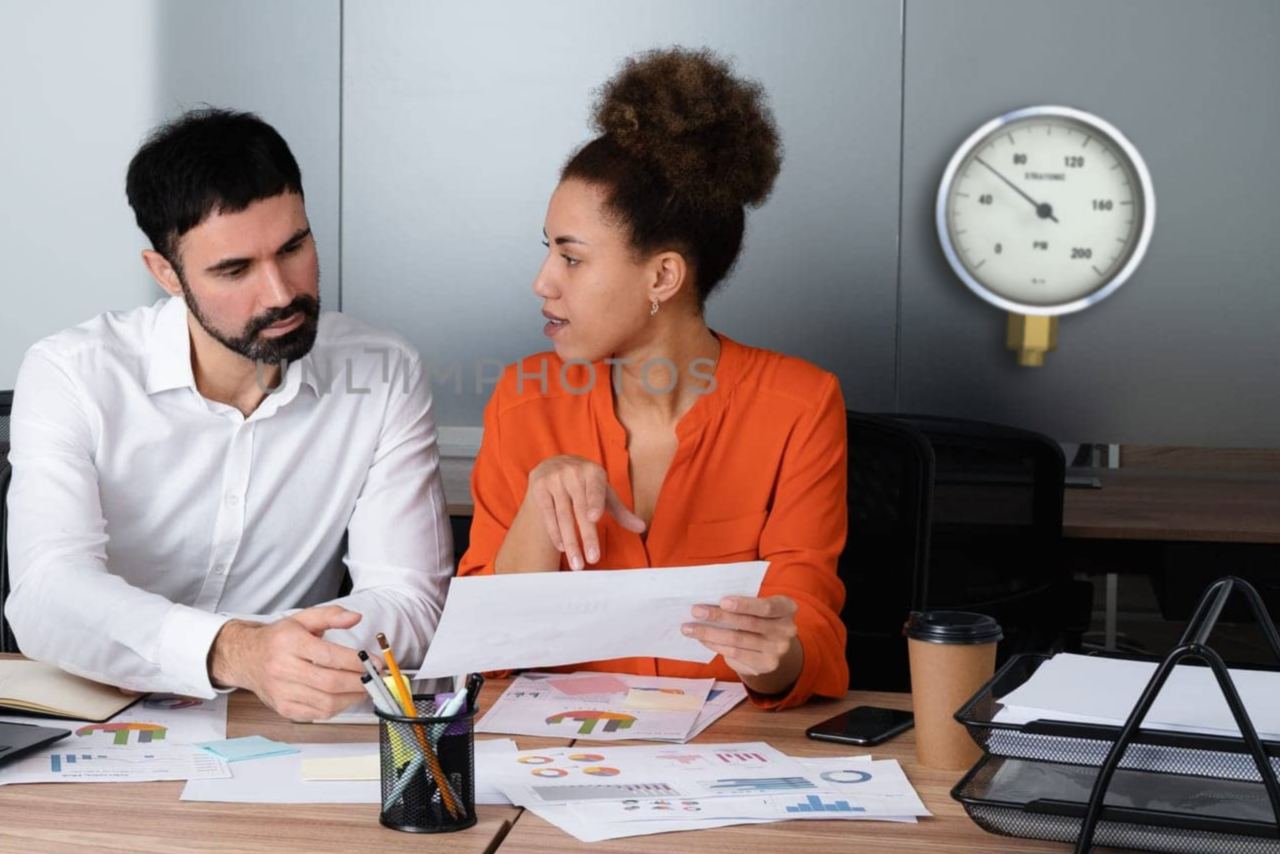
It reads 60 psi
